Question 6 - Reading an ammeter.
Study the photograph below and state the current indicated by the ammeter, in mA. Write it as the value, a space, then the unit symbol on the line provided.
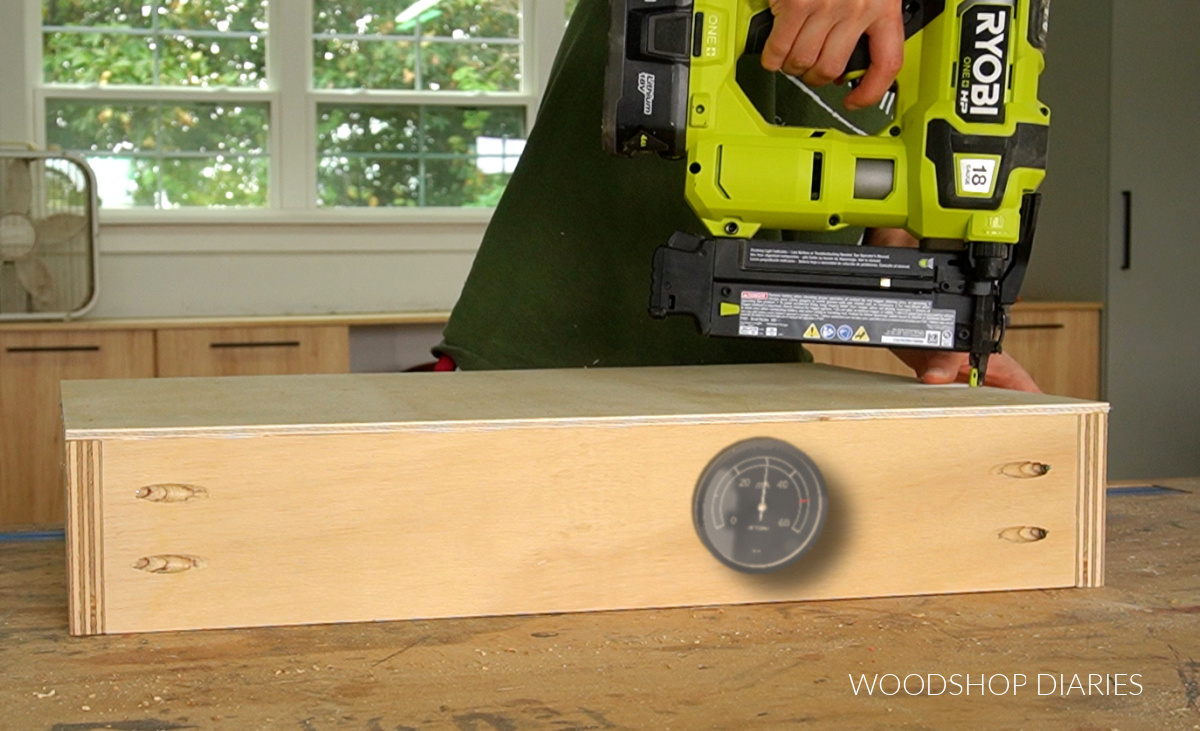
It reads 30 mA
